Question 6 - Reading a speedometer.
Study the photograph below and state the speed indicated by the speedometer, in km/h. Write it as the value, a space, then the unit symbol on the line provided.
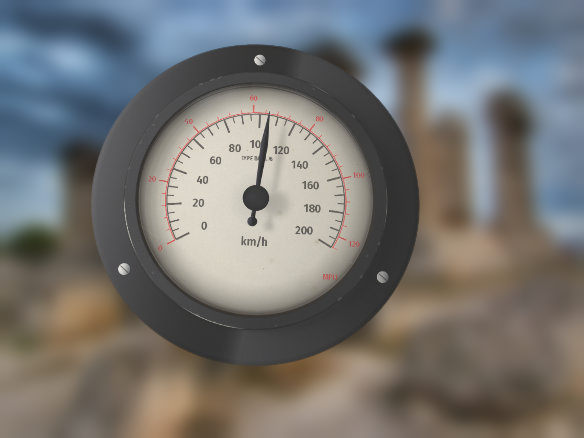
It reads 105 km/h
